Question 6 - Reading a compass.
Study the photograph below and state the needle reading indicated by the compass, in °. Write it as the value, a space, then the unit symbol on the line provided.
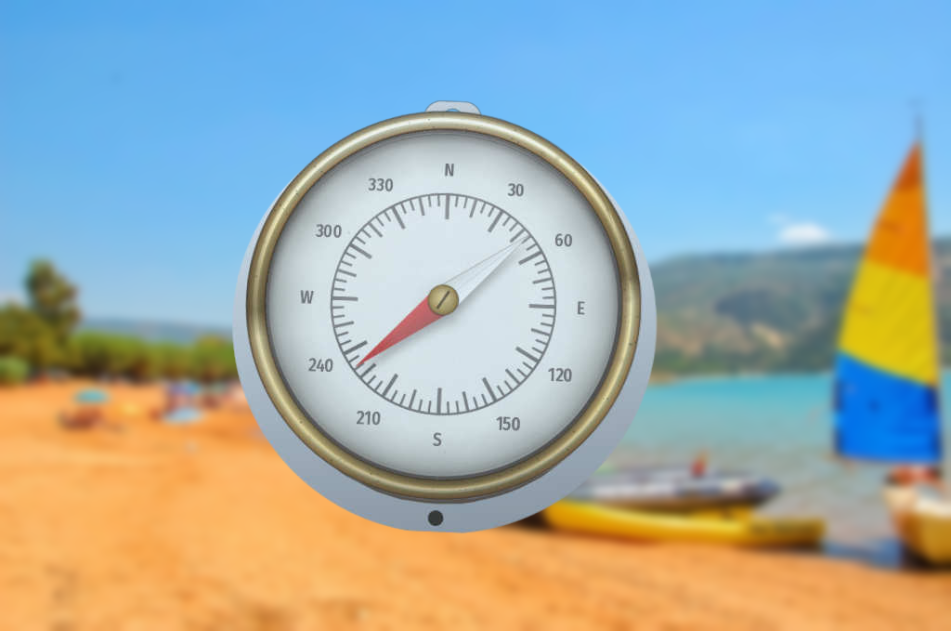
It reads 230 °
